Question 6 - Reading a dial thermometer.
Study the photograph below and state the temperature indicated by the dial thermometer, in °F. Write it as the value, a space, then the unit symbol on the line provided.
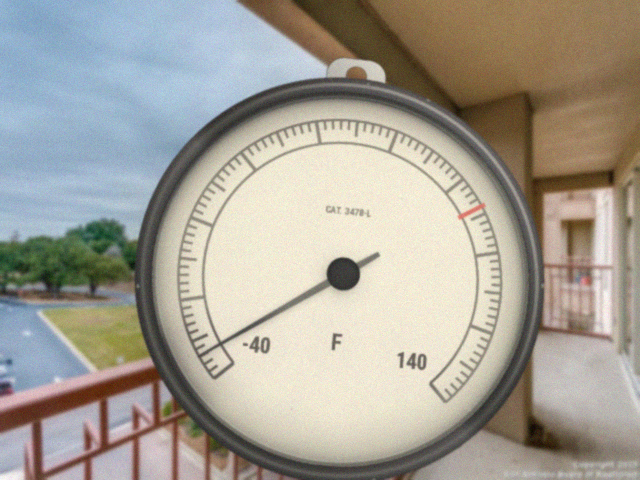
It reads -34 °F
